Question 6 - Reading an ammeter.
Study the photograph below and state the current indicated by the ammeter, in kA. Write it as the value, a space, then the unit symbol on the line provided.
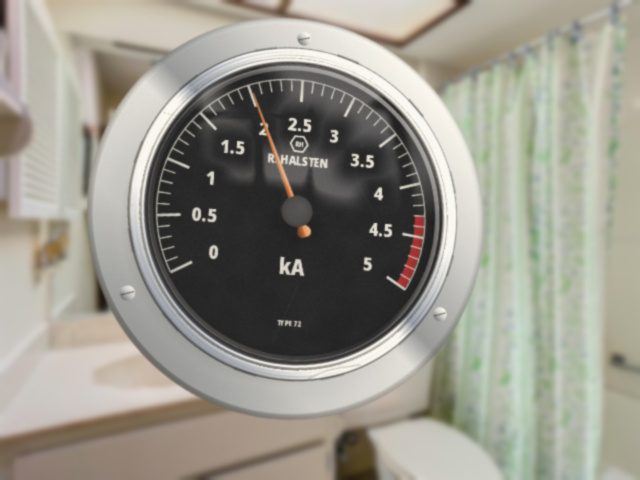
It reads 2 kA
